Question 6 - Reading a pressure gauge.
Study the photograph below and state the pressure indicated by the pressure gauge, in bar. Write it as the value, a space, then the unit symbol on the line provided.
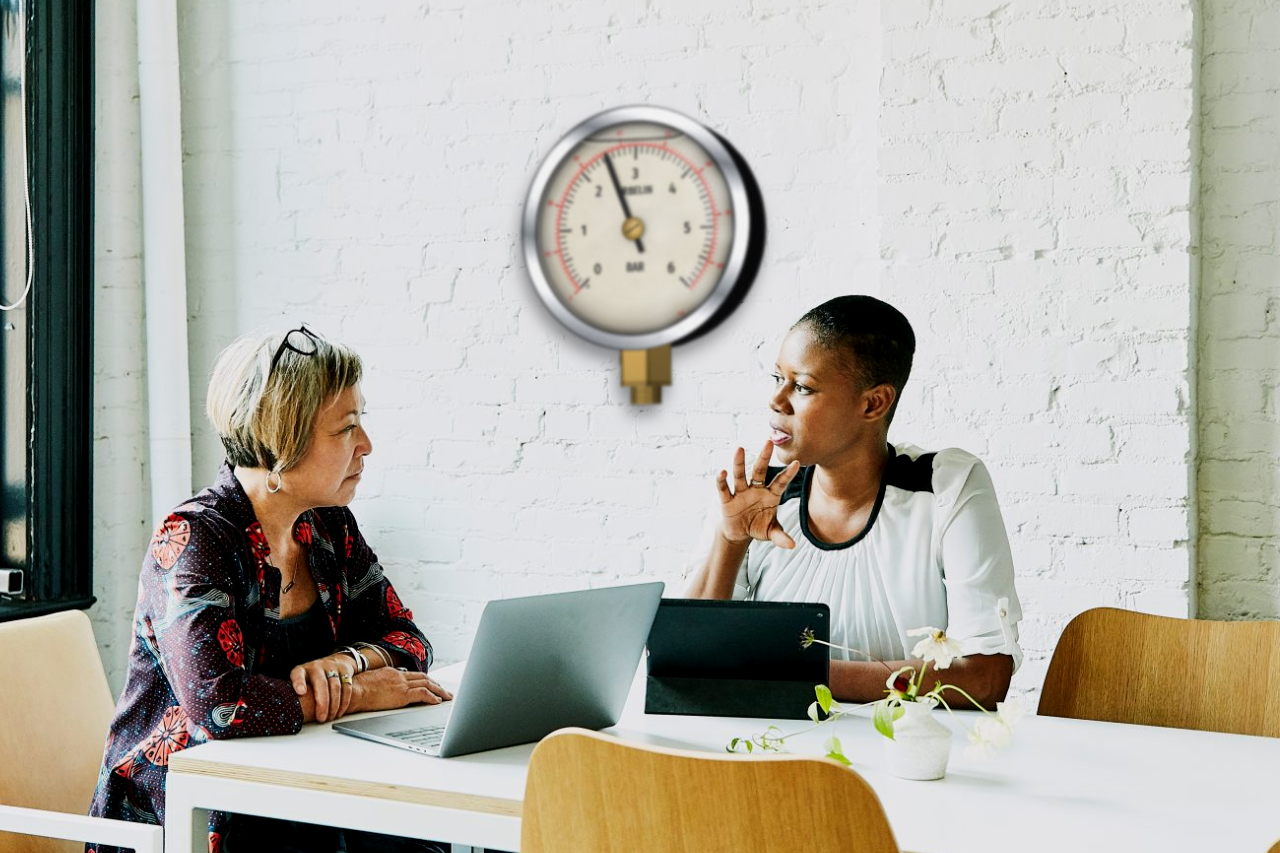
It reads 2.5 bar
